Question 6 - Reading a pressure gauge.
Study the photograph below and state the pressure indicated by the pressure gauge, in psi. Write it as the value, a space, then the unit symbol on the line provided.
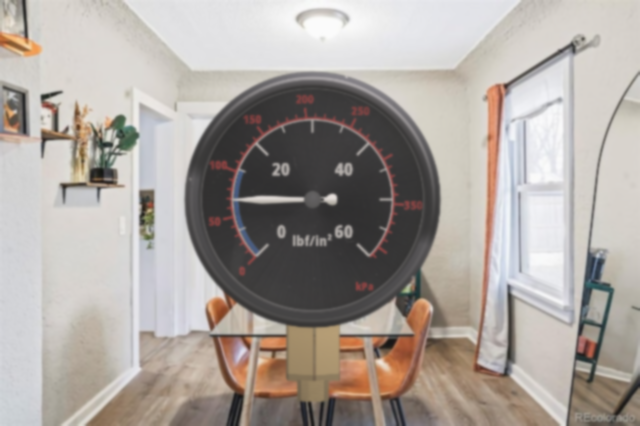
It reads 10 psi
